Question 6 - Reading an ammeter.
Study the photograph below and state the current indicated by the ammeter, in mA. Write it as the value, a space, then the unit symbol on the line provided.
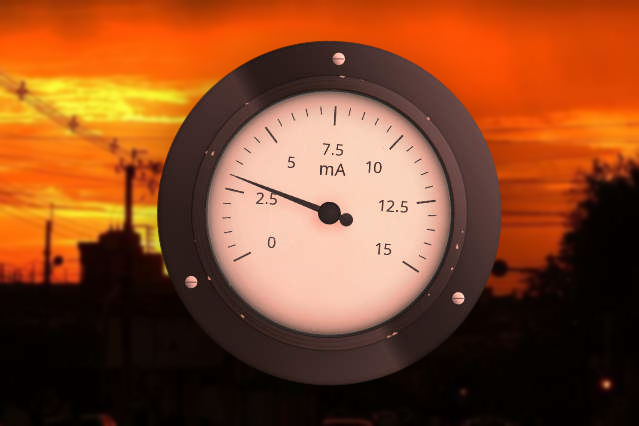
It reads 3 mA
